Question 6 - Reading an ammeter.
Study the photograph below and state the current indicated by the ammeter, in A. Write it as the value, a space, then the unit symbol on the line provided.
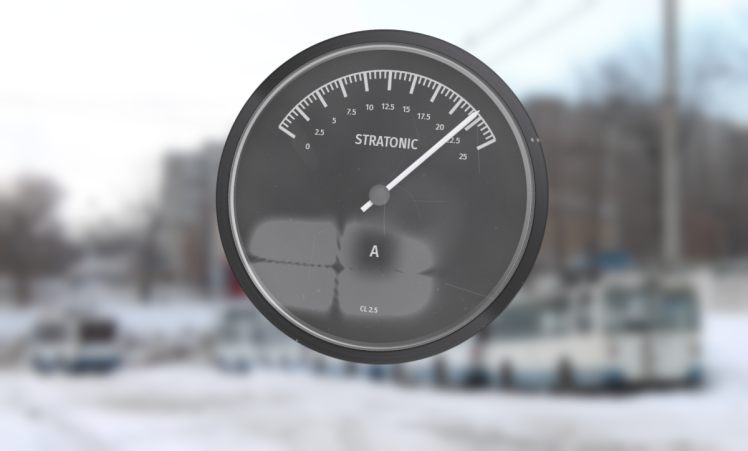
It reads 22 A
